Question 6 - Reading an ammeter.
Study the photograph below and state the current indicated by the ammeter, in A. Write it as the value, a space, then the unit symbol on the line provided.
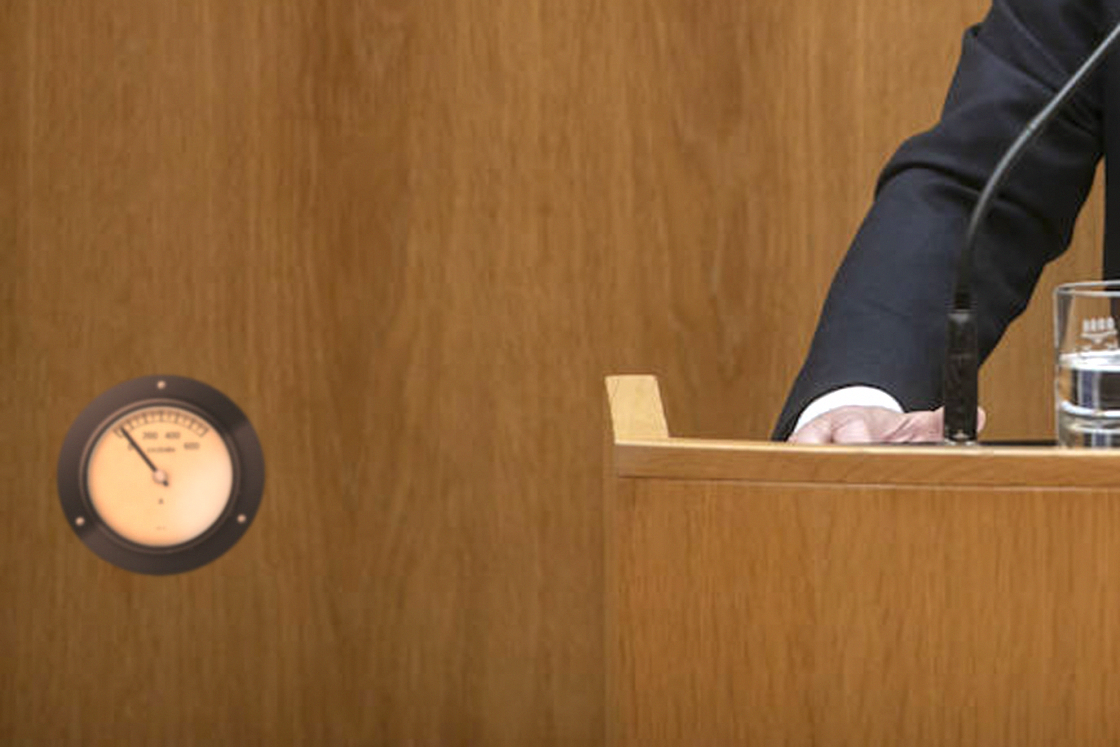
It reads 50 A
